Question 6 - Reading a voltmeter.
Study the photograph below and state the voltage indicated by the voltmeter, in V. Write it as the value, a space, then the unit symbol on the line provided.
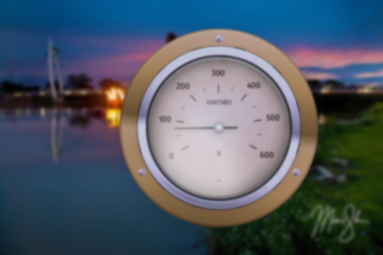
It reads 75 V
